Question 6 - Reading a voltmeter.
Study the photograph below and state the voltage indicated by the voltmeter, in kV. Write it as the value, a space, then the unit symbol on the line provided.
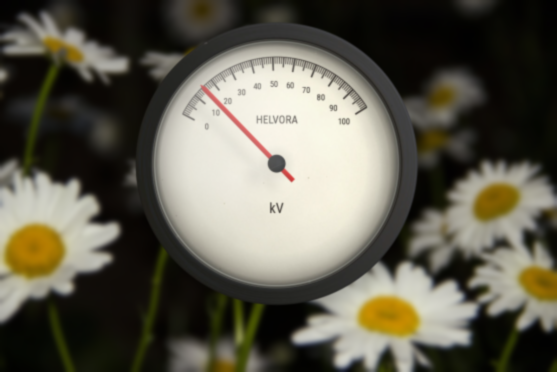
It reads 15 kV
